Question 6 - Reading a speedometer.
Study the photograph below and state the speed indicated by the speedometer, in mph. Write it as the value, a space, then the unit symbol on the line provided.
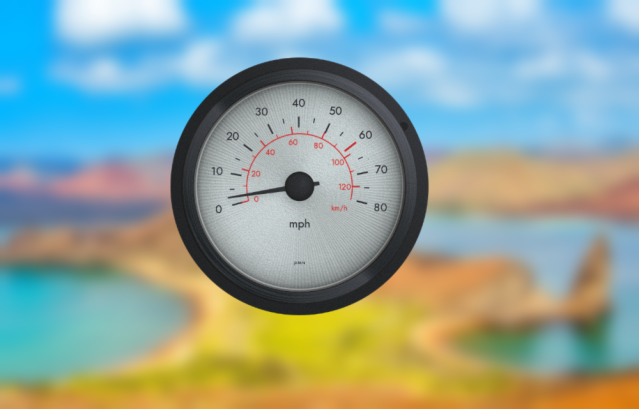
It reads 2.5 mph
